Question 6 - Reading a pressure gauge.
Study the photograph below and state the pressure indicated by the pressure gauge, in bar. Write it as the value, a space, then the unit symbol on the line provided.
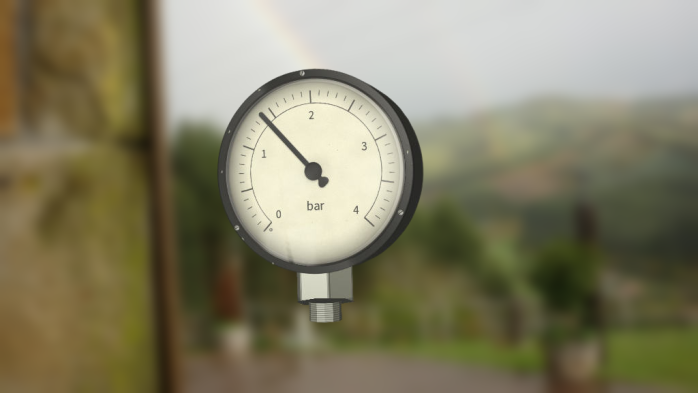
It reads 1.4 bar
